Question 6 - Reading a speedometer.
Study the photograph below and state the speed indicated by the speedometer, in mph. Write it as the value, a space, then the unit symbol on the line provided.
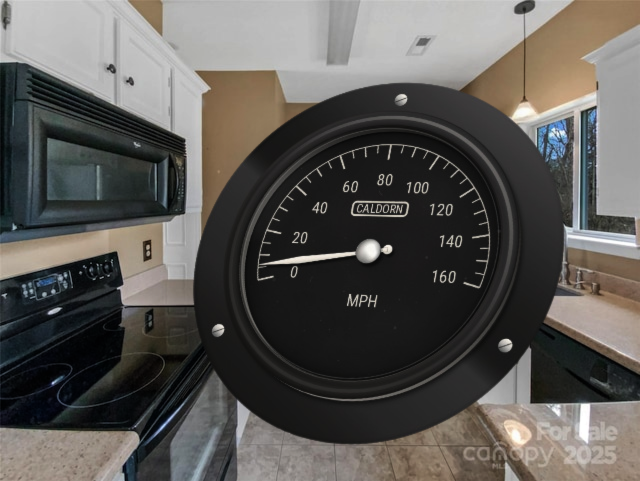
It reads 5 mph
